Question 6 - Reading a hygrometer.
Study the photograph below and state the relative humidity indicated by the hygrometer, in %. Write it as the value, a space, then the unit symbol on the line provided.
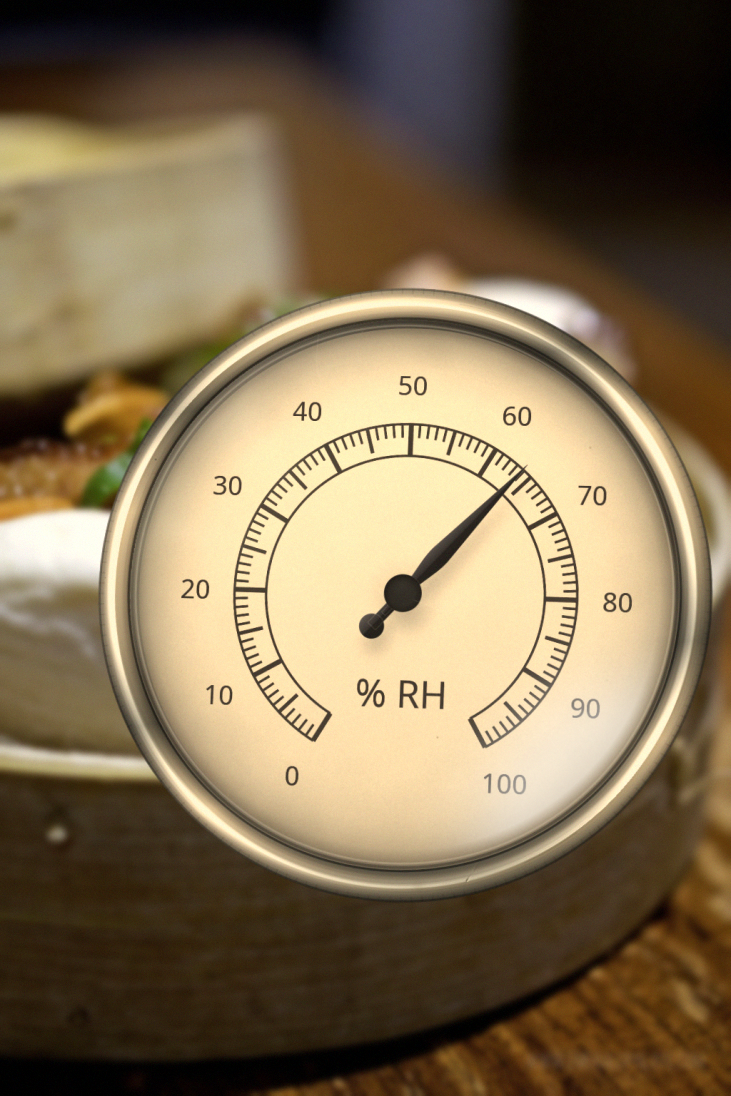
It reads 64 %
